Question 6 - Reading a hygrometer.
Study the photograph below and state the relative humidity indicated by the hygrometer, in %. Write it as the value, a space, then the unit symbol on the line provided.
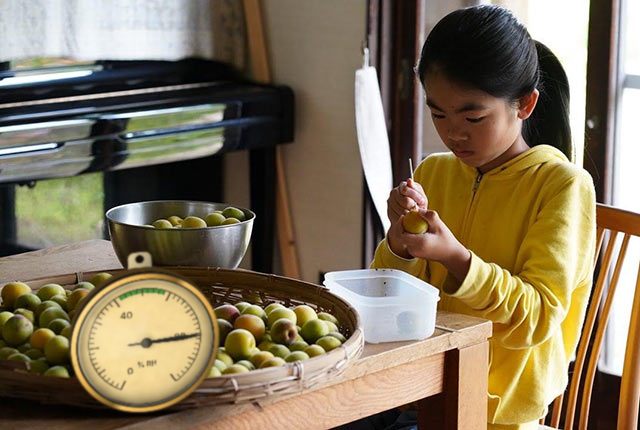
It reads 80 %
